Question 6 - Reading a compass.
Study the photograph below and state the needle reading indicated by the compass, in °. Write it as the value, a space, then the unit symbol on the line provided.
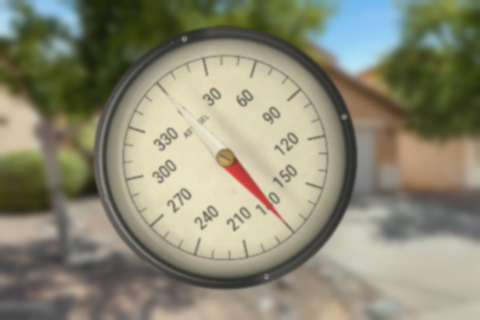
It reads 180 °
